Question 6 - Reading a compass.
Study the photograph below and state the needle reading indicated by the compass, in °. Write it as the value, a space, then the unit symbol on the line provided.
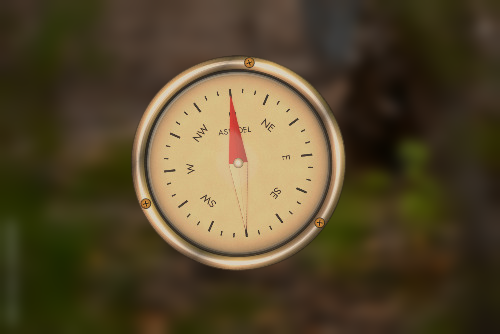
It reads 0 °
